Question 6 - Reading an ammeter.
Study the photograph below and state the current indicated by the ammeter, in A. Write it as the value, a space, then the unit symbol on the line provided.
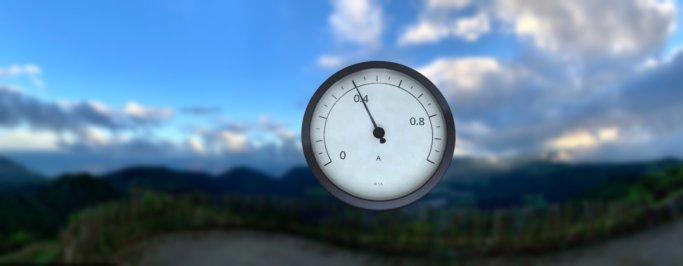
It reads 0.4 A
